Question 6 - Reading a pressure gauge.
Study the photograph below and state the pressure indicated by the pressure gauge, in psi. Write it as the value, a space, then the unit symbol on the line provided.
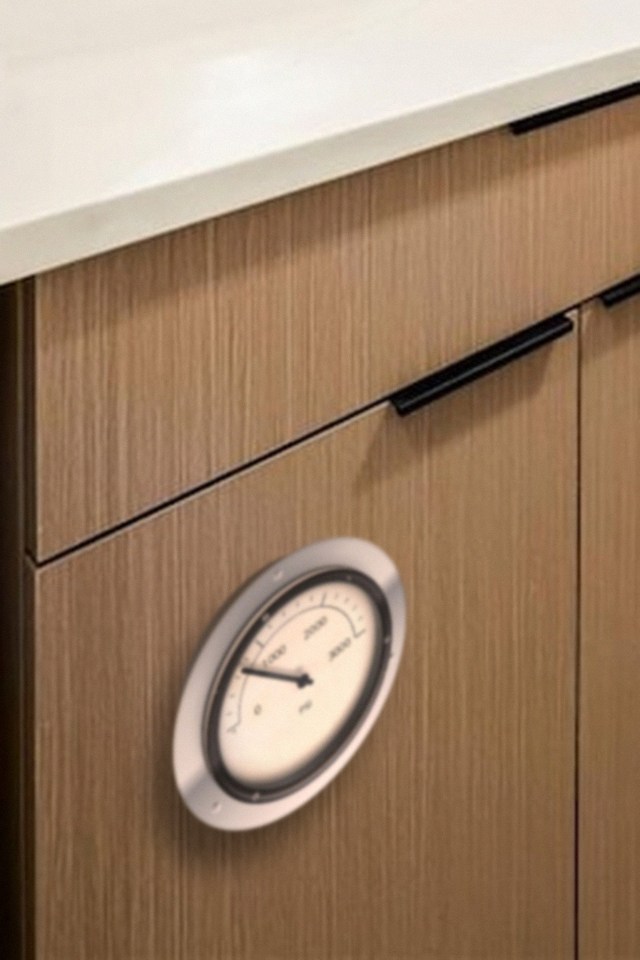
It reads 700 psi
